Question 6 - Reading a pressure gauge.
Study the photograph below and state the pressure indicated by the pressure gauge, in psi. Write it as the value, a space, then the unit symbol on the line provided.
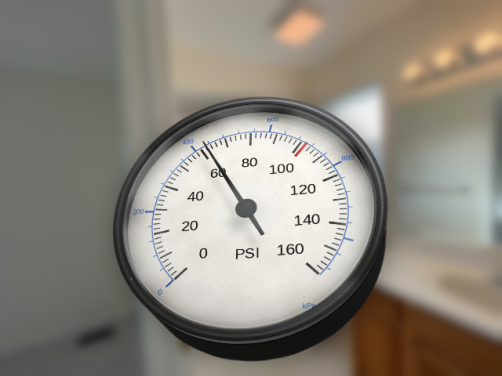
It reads 62 psi
